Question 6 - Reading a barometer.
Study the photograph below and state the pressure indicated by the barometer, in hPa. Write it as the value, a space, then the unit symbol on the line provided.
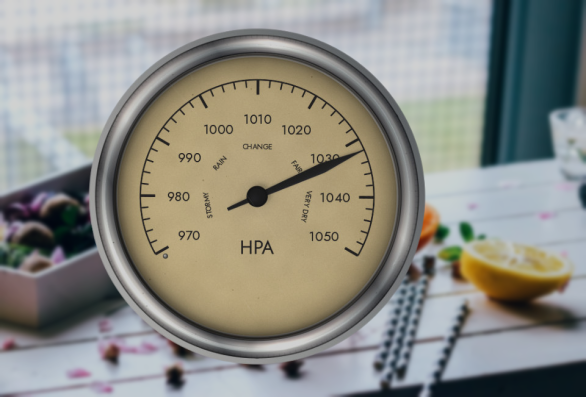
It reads 1032 hPa
